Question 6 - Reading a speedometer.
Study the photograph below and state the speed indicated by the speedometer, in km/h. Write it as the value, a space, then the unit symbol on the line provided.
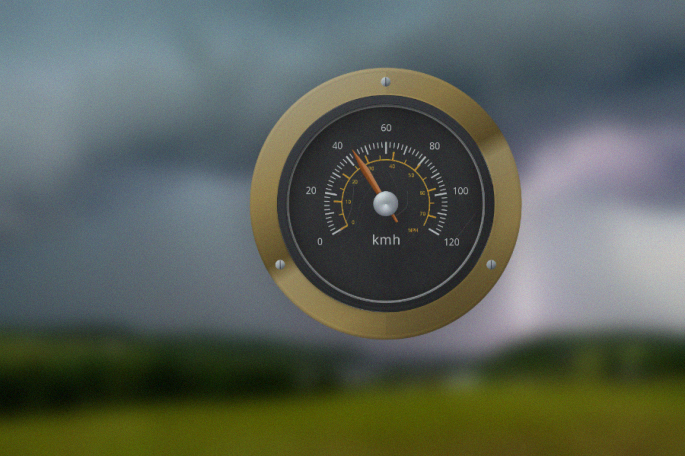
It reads 44 km/h
